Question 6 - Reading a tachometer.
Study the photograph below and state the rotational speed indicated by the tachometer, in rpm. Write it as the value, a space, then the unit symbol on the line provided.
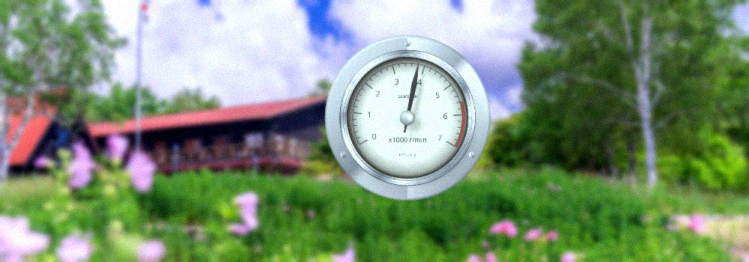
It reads 3800 rpm
